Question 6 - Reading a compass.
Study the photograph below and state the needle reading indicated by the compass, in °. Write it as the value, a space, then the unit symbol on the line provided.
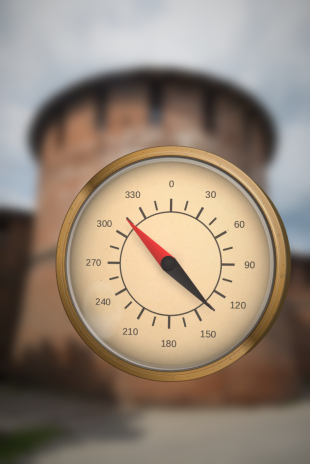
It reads 315 °
